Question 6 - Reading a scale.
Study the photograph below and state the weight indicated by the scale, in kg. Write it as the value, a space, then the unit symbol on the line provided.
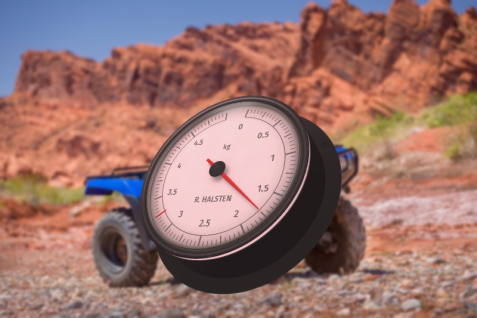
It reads 1.75 kg
